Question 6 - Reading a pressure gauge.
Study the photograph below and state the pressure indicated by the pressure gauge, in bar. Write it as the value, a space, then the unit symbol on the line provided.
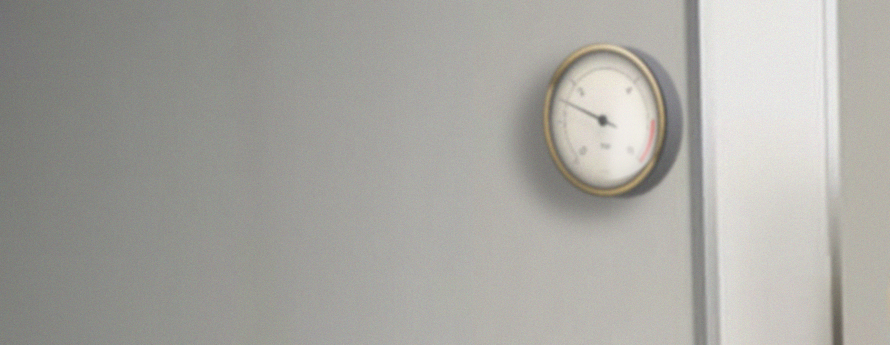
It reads 1.5 bar
